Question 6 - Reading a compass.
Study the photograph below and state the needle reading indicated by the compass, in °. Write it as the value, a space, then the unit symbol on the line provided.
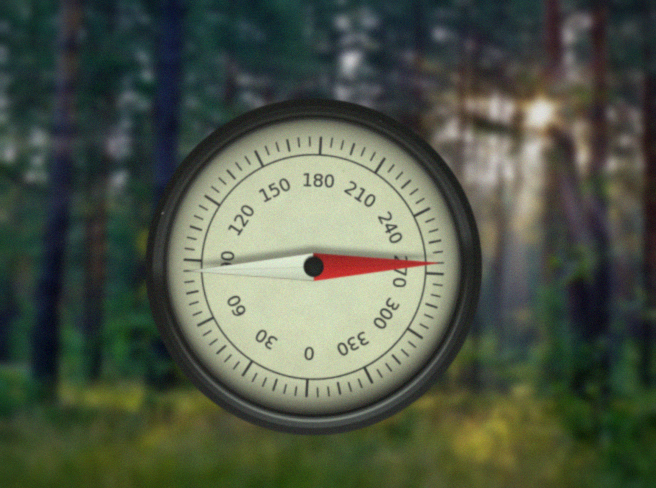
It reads 265 °
